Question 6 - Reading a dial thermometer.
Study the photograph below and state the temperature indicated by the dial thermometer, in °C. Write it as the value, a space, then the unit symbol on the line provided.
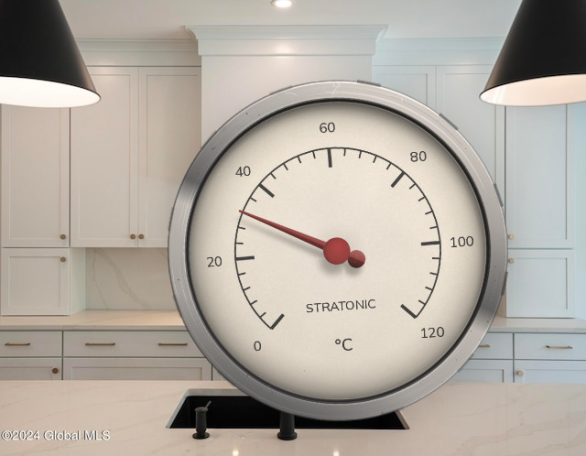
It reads 32 °C
